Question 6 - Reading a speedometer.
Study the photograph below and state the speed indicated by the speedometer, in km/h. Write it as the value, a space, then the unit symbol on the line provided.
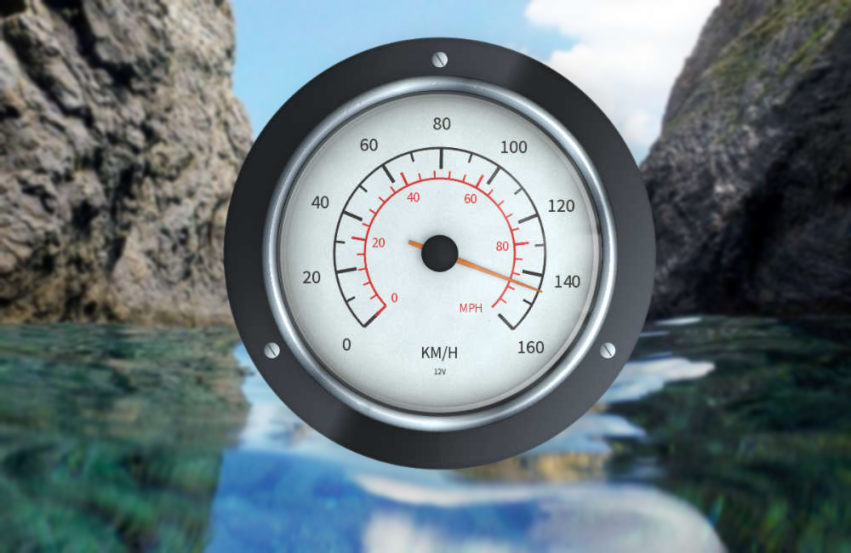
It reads 145 km/h
